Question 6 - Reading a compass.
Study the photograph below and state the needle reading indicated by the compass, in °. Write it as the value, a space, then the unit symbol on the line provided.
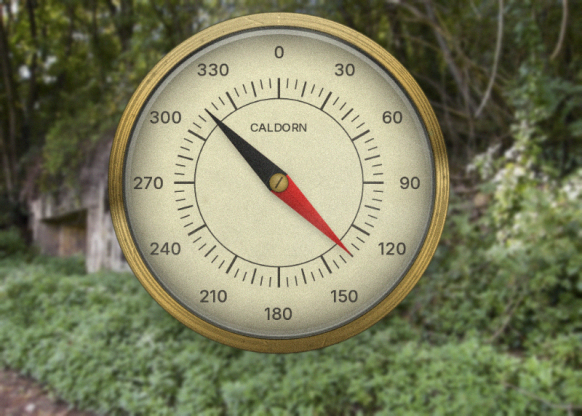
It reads 135 °
